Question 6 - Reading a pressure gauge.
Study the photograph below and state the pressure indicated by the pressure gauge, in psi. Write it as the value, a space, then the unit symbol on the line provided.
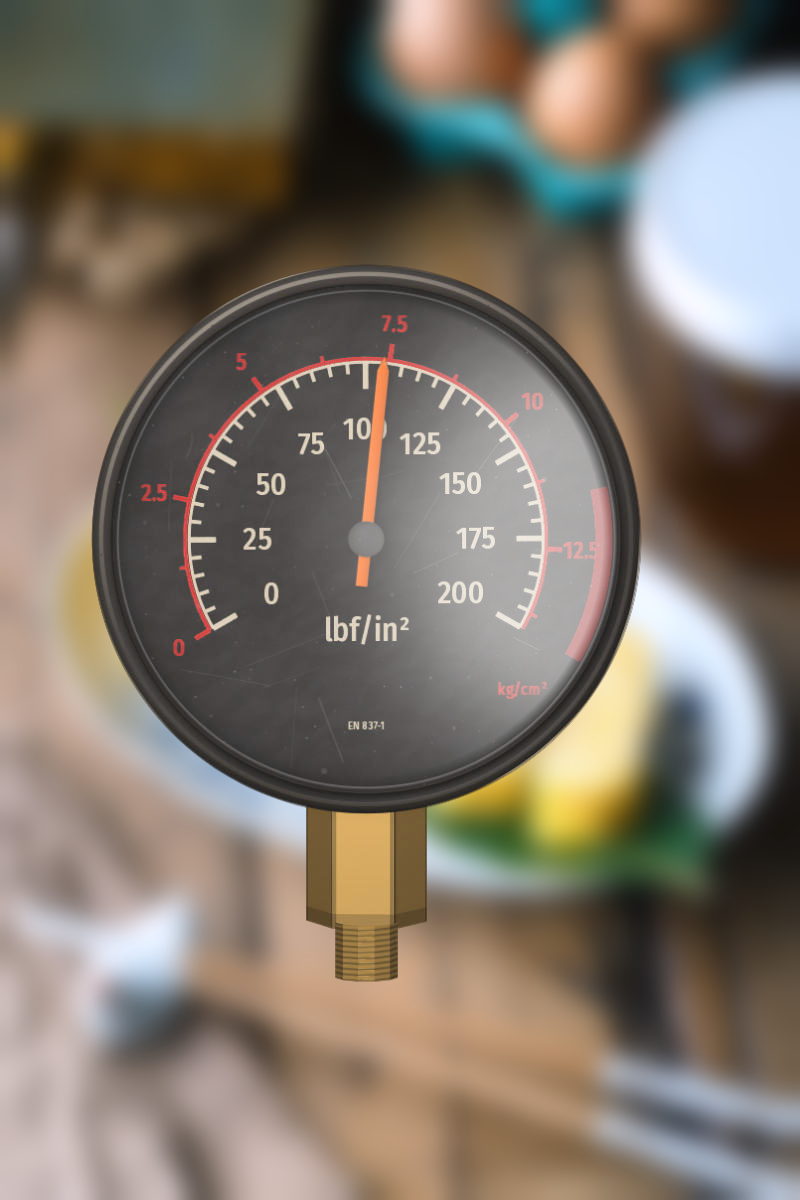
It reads 105 psi
